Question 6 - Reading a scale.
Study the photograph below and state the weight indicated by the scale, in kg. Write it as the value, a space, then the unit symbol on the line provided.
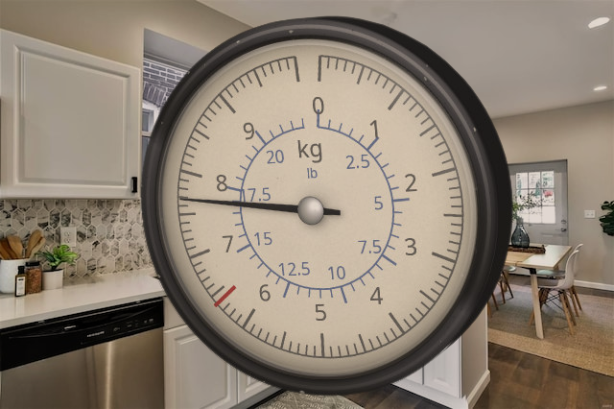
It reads 7.7 kg
